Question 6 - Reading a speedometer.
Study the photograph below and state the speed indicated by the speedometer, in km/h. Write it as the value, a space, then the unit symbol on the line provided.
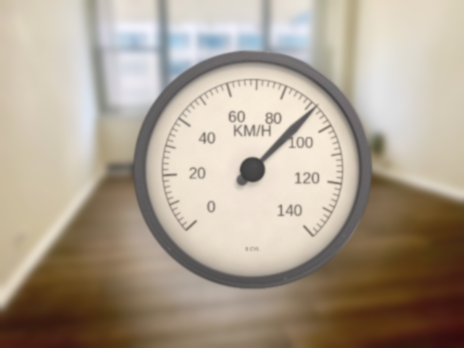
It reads 92 km/h
